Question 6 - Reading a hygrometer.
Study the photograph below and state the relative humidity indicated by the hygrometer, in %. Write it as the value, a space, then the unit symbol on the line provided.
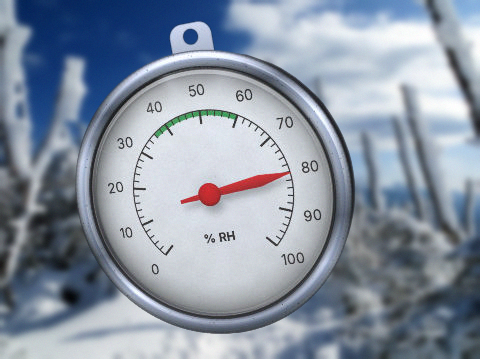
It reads 80 %
